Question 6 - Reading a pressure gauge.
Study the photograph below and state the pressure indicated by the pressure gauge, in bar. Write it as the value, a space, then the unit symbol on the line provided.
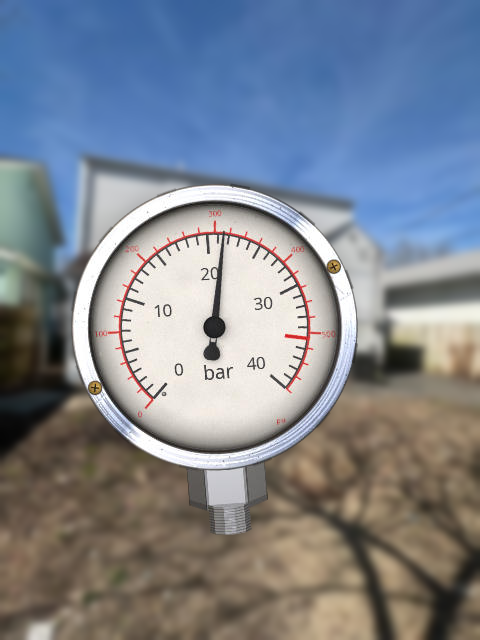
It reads 21.5 bar
